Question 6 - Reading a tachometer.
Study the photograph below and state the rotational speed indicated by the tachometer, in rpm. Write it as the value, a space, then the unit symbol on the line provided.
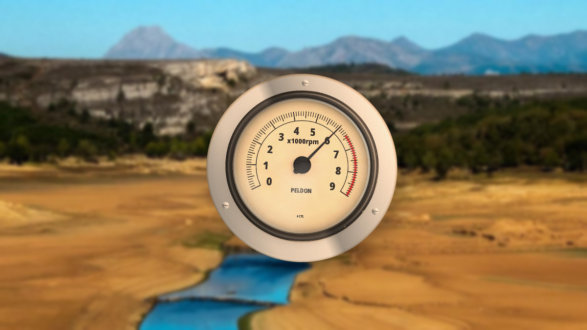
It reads 6000 rpm
